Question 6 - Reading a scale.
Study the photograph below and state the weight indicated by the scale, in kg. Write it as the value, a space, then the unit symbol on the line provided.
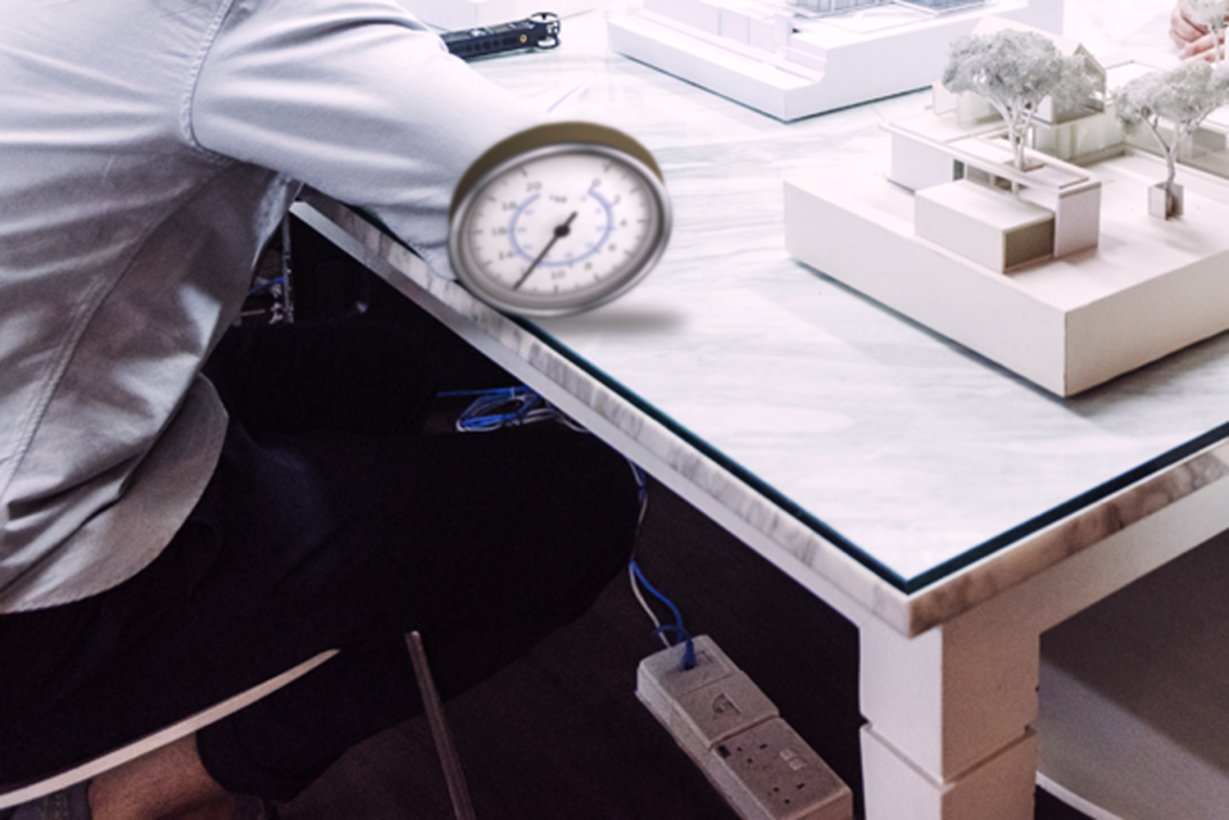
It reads 12 kg
